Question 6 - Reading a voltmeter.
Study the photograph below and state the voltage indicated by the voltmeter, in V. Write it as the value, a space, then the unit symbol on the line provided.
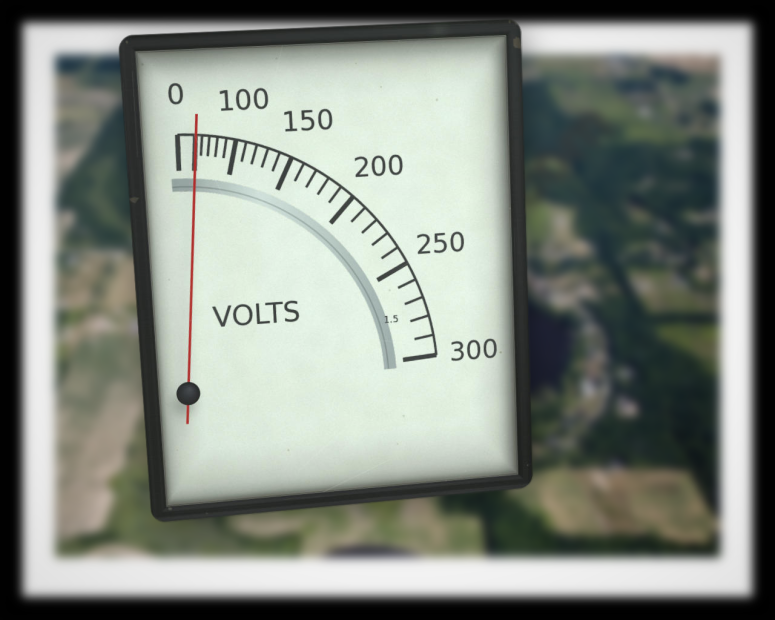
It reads 50 V
